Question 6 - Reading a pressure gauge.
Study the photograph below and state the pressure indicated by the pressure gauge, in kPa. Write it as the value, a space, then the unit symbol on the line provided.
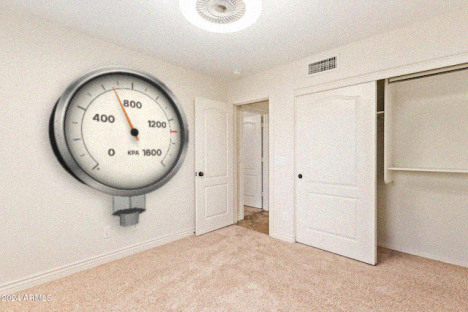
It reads 650 kPa
